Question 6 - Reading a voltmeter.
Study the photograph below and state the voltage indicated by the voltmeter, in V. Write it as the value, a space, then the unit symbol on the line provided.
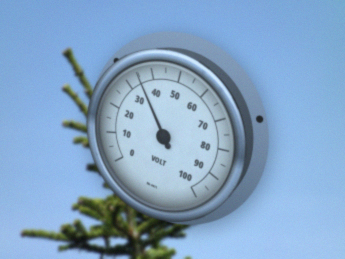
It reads 35 V
